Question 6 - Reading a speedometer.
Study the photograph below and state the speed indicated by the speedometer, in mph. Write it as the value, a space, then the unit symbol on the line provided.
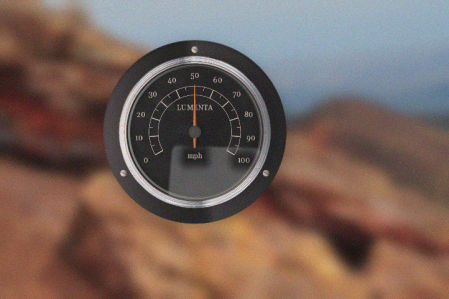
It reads 50 mph
